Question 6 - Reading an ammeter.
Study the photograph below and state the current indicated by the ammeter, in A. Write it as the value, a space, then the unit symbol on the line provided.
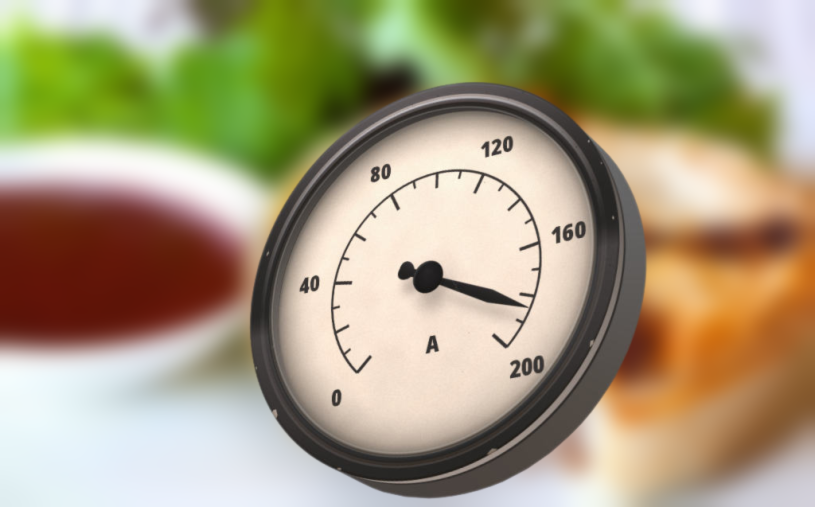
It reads 185 A
